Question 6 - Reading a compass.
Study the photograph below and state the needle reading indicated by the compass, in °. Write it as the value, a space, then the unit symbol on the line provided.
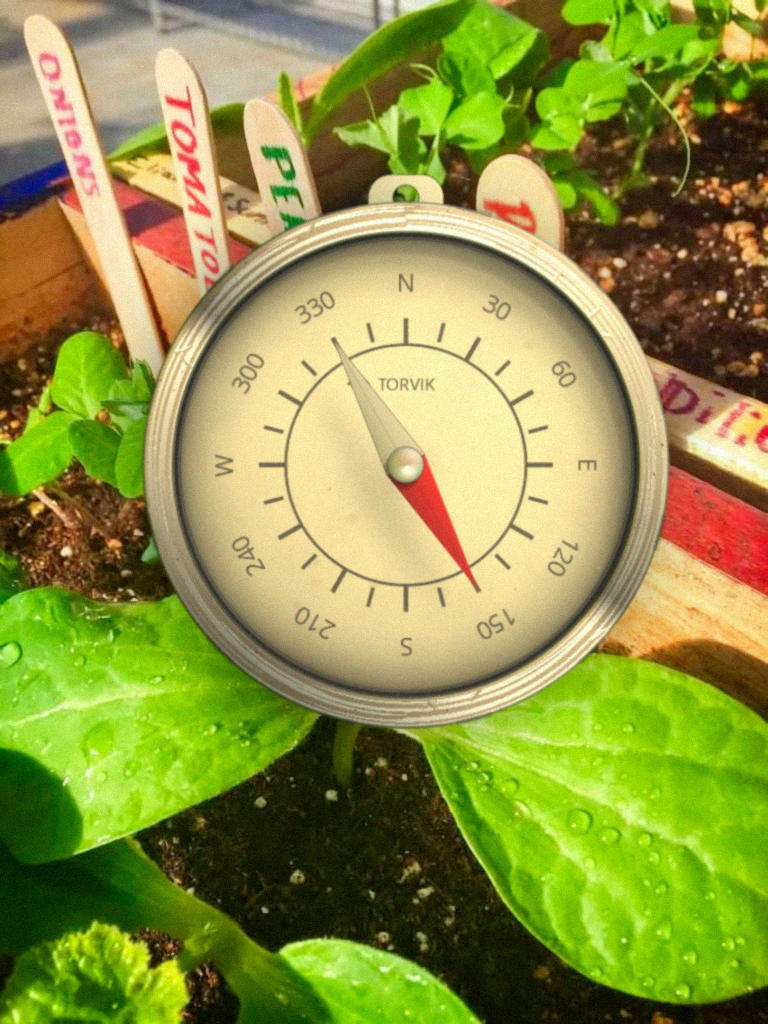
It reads 150 °
